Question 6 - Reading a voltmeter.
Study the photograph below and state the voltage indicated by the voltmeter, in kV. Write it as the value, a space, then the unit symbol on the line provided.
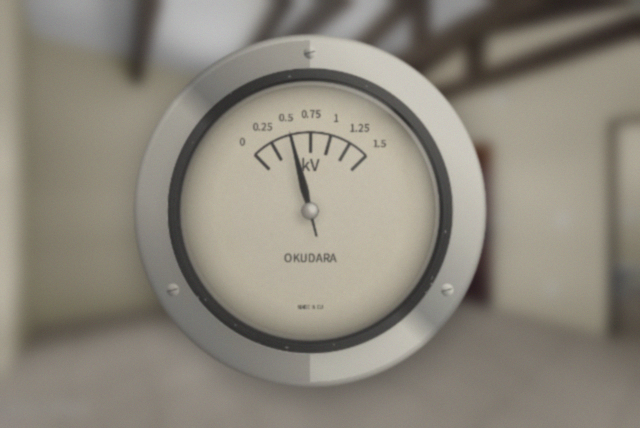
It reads 0.5 kV
